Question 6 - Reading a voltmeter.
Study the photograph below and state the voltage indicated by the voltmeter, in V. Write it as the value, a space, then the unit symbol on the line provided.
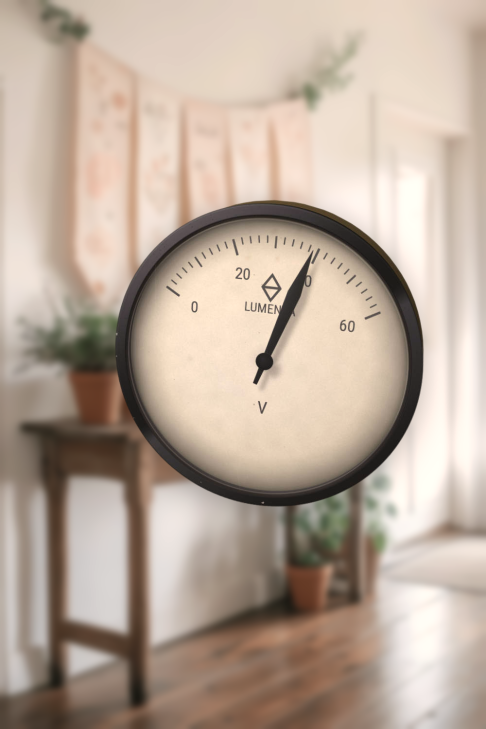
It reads 39 V
